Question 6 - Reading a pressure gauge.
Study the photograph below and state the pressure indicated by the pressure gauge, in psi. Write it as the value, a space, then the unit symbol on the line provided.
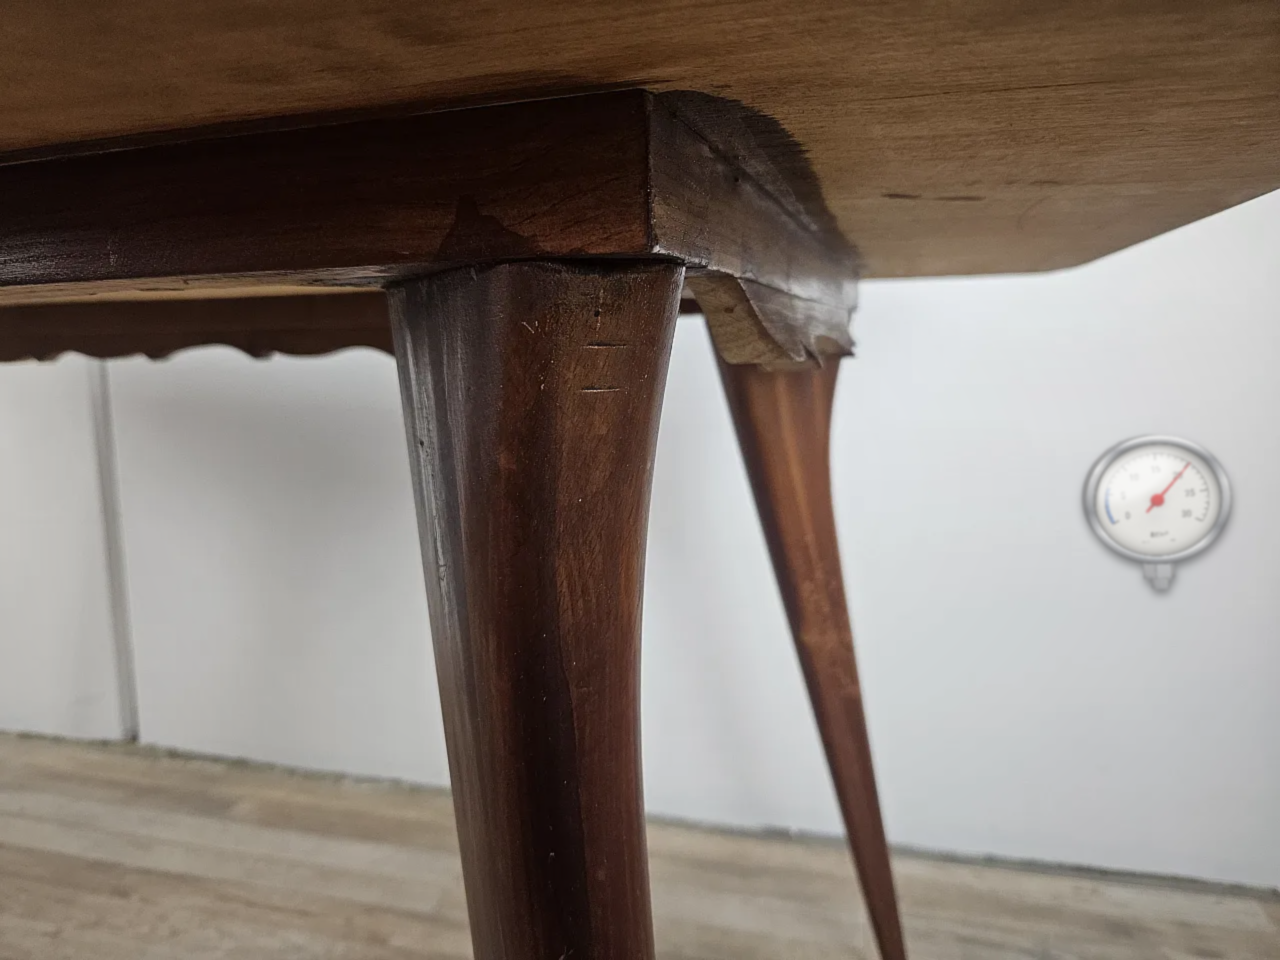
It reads 20 psi
